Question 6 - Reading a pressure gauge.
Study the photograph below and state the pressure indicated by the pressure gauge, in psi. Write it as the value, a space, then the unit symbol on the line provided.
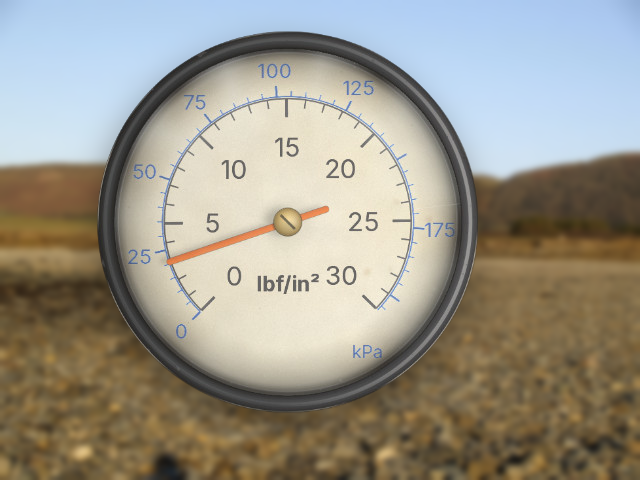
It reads 3 psi
